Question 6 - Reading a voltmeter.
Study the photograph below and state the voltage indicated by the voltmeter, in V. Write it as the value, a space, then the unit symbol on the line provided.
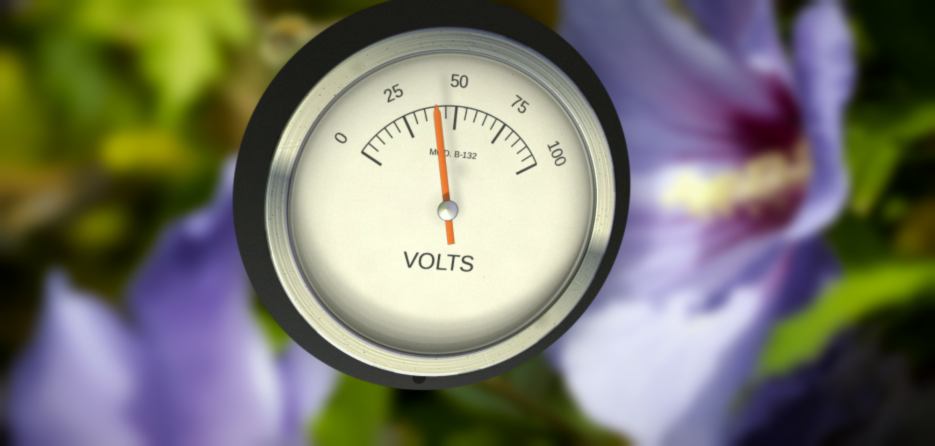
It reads 40 V
